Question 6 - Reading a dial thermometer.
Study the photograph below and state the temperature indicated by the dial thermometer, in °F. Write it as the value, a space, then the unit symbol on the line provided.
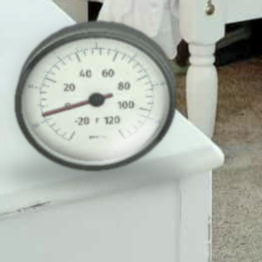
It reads 0 °F
